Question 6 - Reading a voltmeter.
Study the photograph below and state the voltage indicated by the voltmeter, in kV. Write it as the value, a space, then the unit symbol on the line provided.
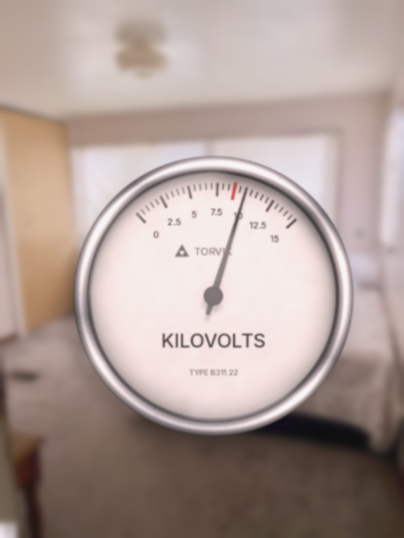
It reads 10 kV
